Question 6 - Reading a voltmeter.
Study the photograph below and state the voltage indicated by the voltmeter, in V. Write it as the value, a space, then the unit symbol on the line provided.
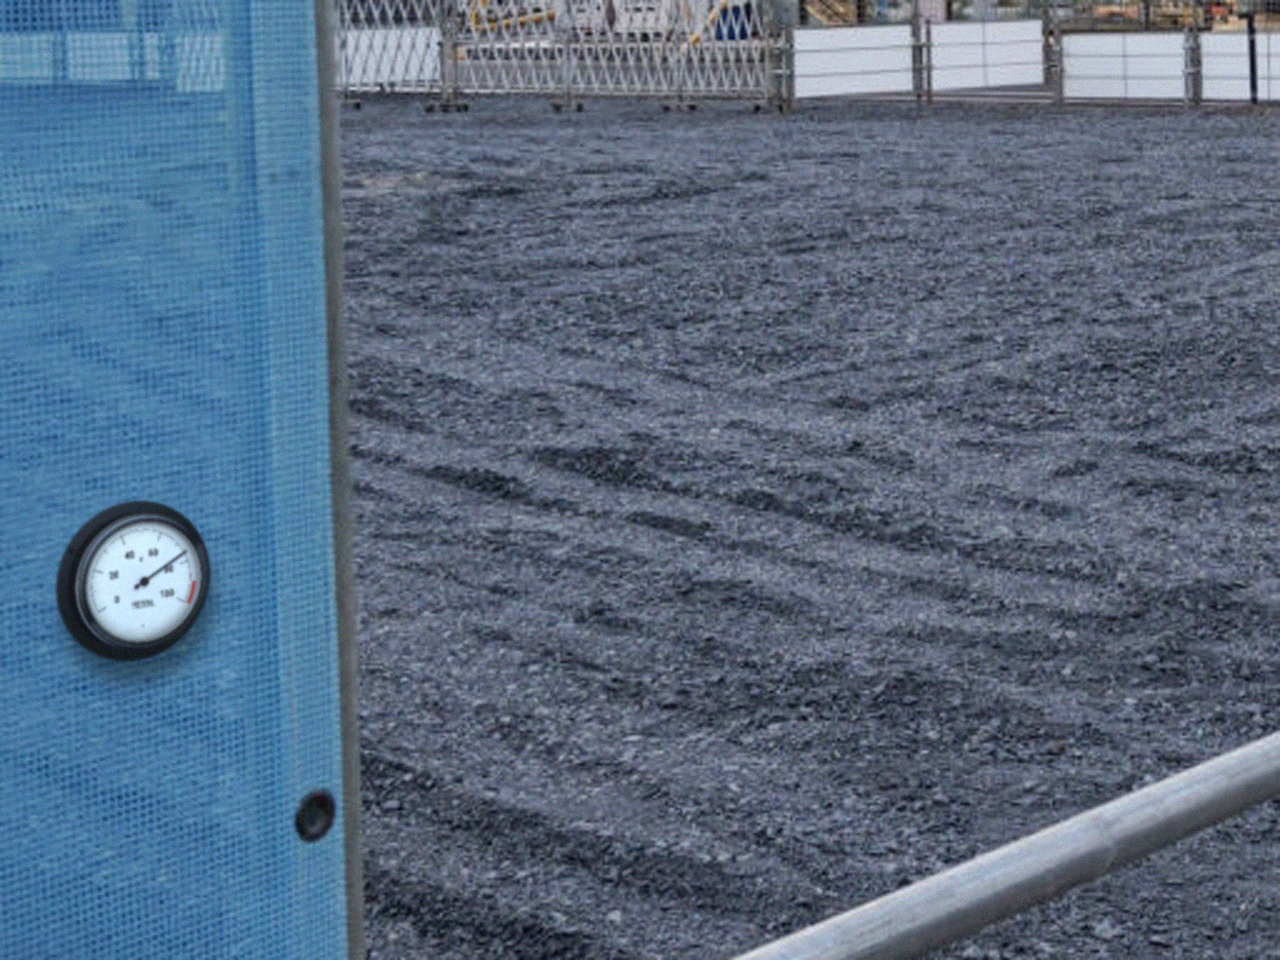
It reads 75 V
